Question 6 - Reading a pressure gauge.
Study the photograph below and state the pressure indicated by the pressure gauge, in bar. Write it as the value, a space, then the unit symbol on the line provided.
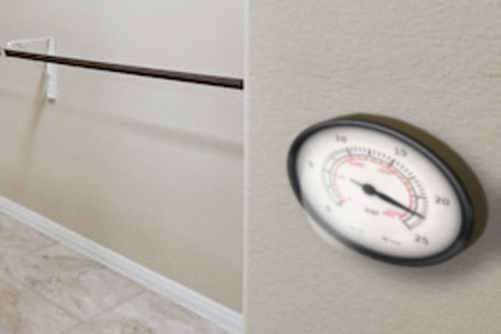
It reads 22.5 bar
